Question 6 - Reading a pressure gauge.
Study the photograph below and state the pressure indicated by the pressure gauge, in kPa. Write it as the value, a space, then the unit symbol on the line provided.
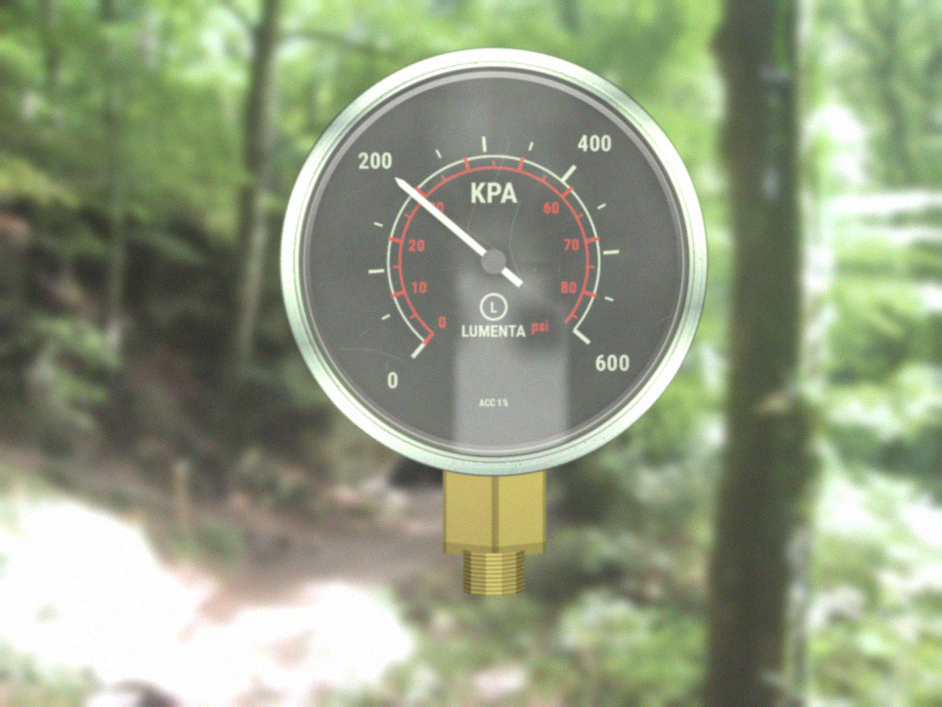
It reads 200 kPa
